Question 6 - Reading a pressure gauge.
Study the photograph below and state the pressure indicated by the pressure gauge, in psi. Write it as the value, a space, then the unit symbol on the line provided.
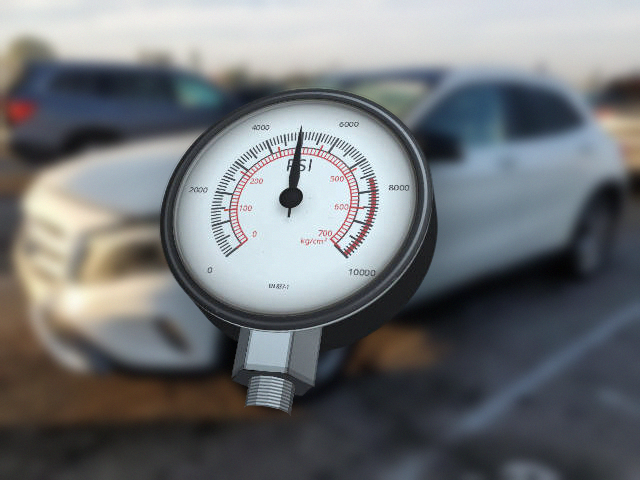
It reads 5000 psi
